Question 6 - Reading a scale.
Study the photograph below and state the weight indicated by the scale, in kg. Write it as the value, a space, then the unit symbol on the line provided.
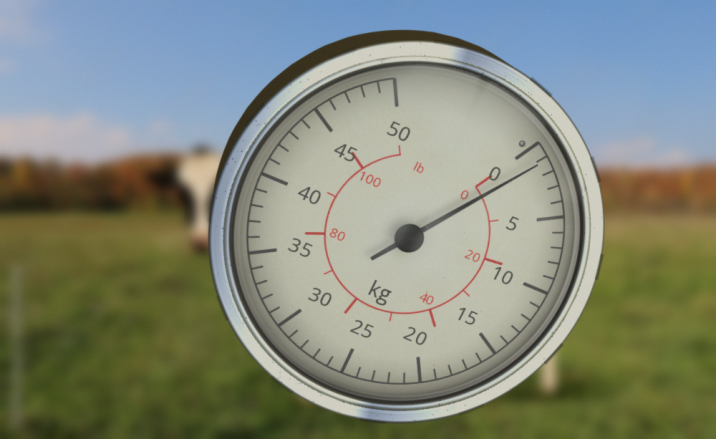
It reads 1 kg
